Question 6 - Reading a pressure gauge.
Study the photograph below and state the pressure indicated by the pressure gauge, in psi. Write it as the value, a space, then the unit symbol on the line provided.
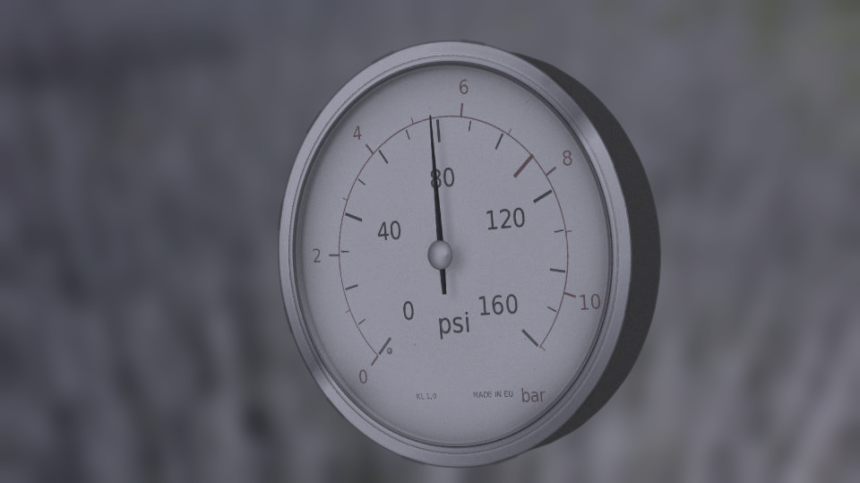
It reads 80 psi
